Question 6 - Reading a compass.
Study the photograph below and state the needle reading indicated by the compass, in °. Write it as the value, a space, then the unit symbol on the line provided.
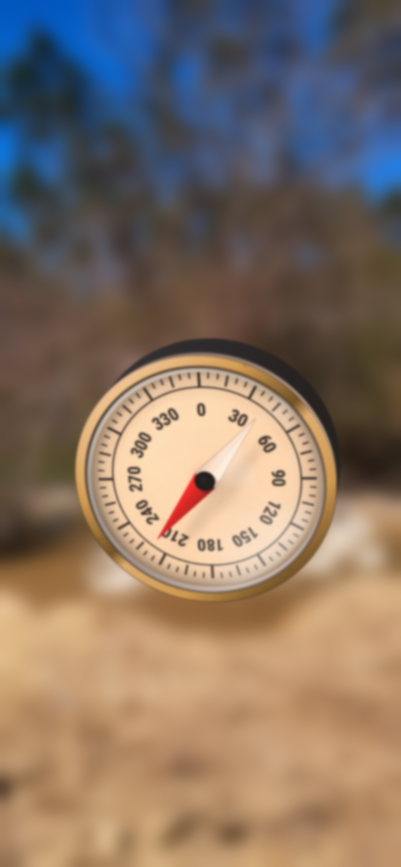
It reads 220 °
